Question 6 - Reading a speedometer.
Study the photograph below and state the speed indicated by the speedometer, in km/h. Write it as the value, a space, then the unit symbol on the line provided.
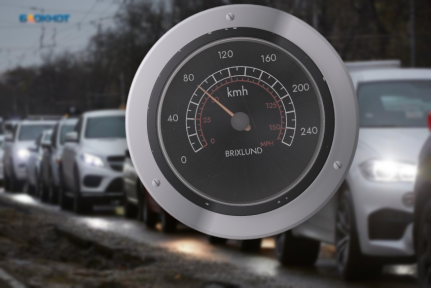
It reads 80 km/h
